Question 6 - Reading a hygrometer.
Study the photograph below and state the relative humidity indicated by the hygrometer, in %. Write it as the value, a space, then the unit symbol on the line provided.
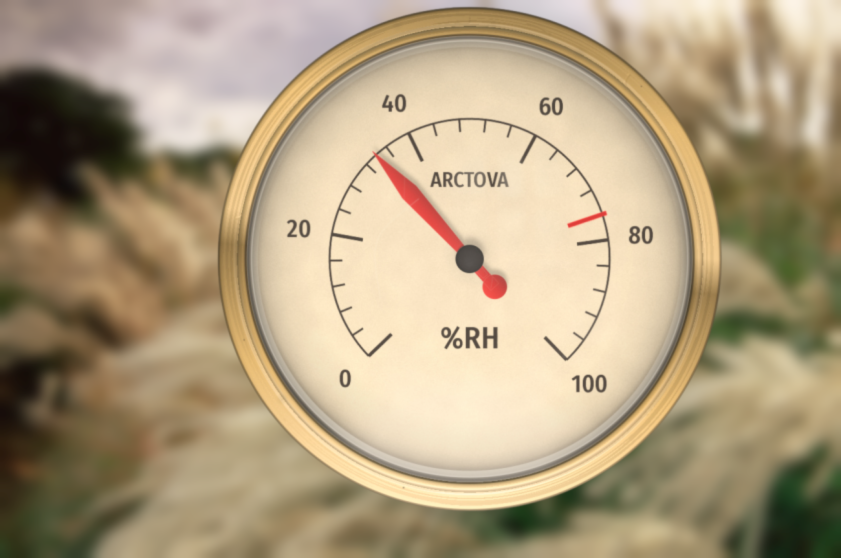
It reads 34 %
